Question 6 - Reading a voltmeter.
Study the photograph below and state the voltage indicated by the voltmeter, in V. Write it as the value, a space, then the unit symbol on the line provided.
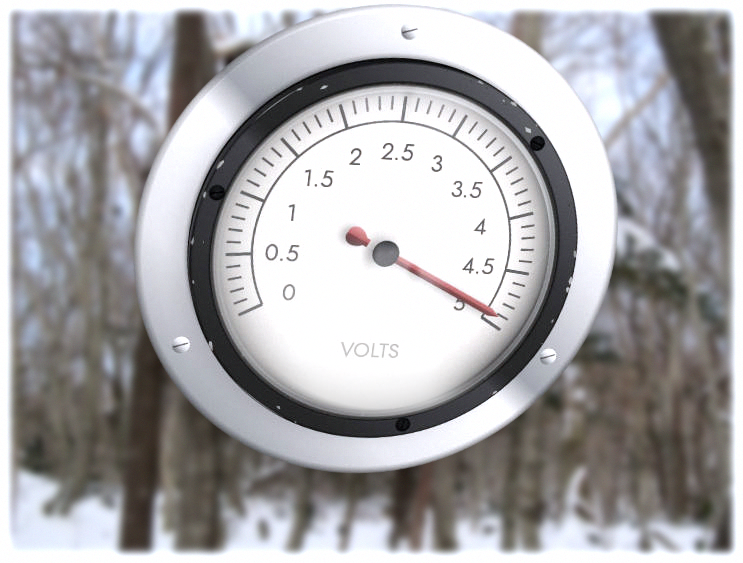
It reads 4.9 V
